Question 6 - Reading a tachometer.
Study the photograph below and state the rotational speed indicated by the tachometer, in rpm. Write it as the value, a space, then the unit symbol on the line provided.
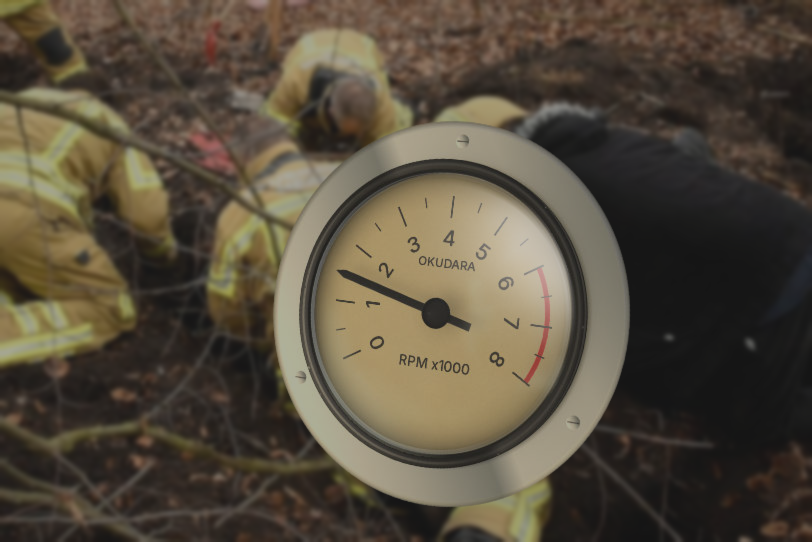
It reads 1500 rpm
